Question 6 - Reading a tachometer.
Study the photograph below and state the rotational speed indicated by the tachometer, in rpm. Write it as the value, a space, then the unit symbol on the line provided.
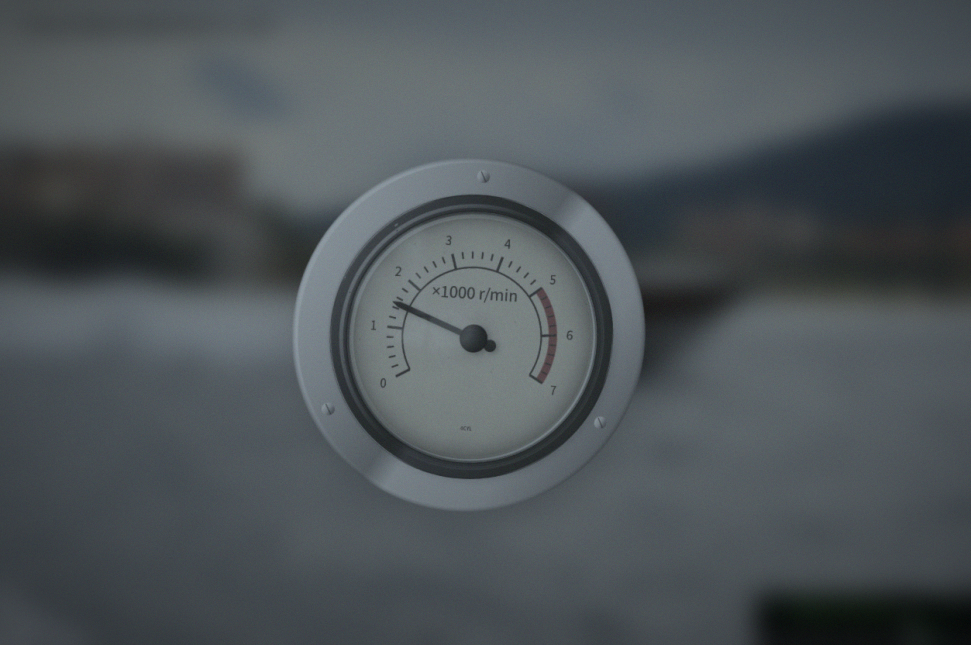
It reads 1500 rpm
